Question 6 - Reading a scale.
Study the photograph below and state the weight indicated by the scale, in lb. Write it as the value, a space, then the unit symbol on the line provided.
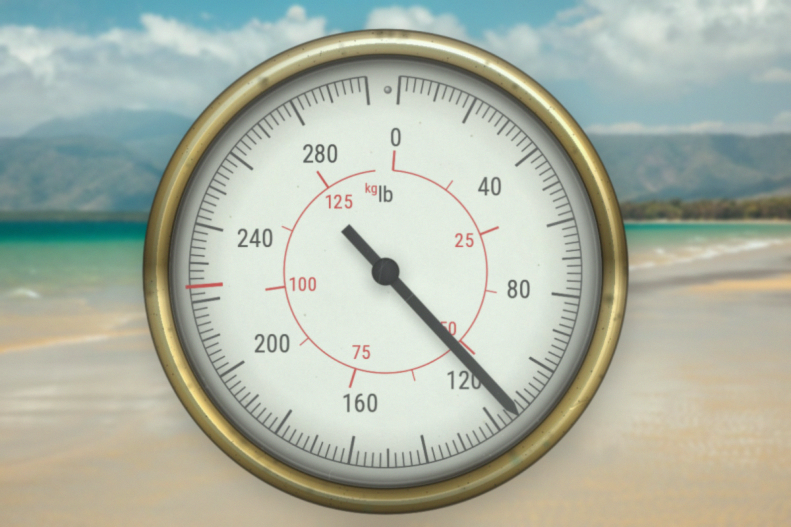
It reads 114 lb
